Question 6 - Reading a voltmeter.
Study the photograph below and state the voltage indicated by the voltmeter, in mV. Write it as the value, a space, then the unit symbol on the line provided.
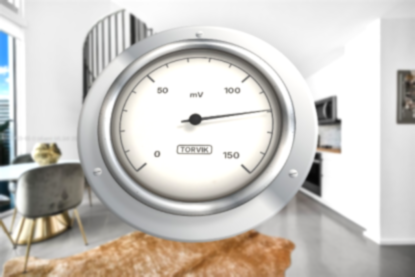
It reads 120 mV
